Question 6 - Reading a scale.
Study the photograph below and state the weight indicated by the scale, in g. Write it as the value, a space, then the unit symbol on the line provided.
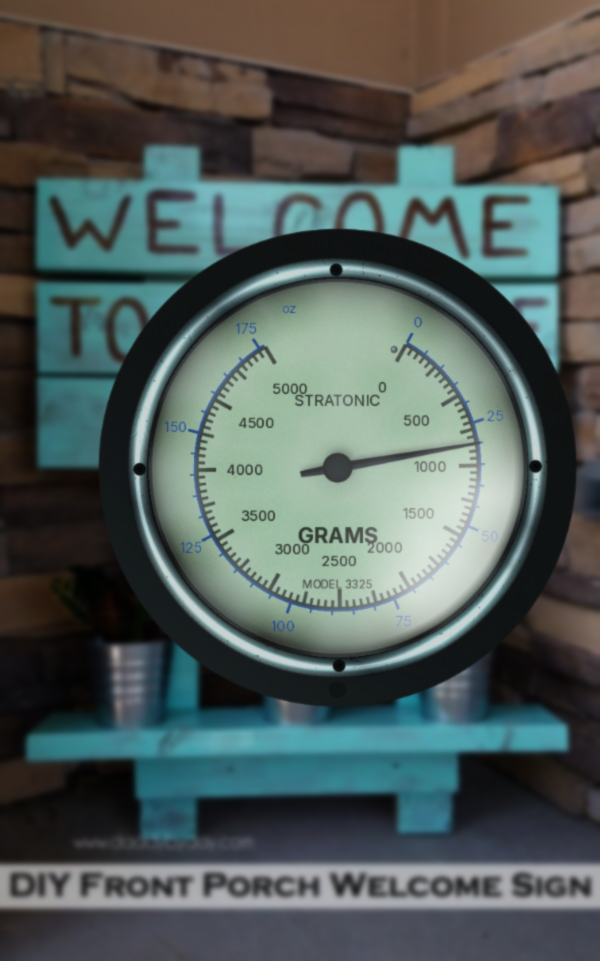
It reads 850 g
